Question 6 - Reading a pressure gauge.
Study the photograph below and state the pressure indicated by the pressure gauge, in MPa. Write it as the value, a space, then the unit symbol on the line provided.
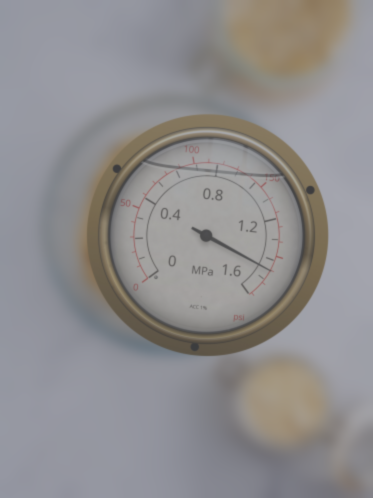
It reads 1.45 MPa
